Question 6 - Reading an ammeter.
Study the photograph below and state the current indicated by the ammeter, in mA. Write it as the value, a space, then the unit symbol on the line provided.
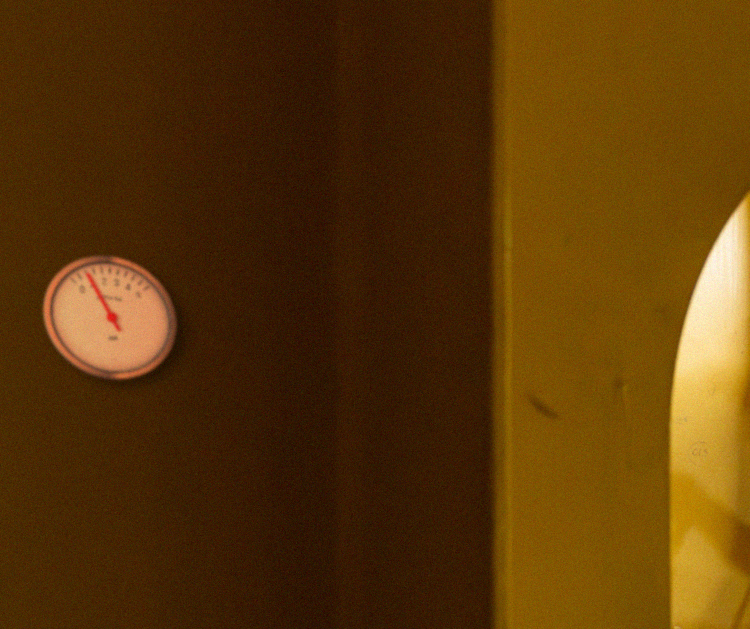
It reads 1 mA
